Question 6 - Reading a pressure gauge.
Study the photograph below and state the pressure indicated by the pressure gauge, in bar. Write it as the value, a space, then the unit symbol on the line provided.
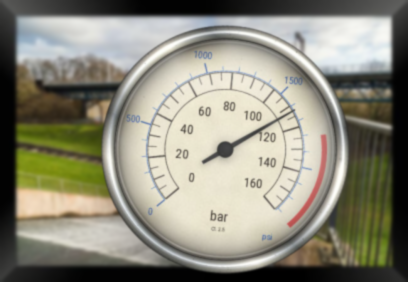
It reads 112.5 bar
